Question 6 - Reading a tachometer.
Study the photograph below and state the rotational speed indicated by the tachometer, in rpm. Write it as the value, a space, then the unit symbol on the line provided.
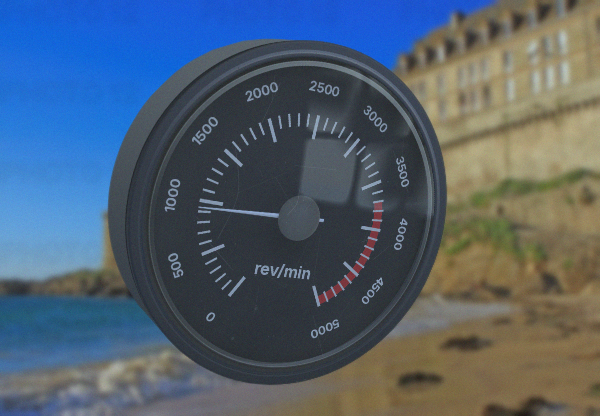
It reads 950 rpm
